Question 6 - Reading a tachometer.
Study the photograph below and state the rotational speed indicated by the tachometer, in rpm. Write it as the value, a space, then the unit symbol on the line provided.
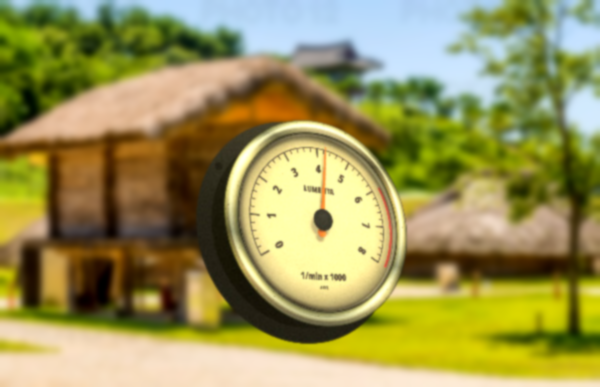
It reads 4200 rpm
